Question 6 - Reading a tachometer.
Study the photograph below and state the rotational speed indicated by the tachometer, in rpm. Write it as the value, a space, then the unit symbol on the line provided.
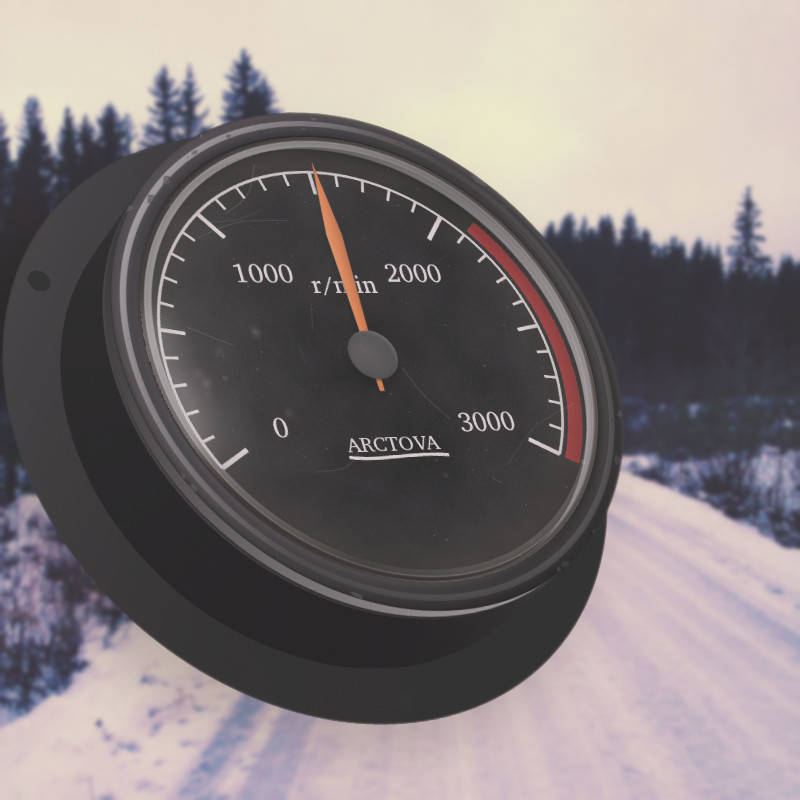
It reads 1500 rpm
